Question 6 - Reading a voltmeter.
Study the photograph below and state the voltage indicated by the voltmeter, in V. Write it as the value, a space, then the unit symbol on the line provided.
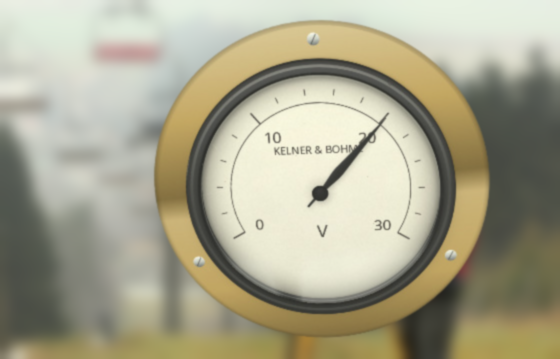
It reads 20 V
